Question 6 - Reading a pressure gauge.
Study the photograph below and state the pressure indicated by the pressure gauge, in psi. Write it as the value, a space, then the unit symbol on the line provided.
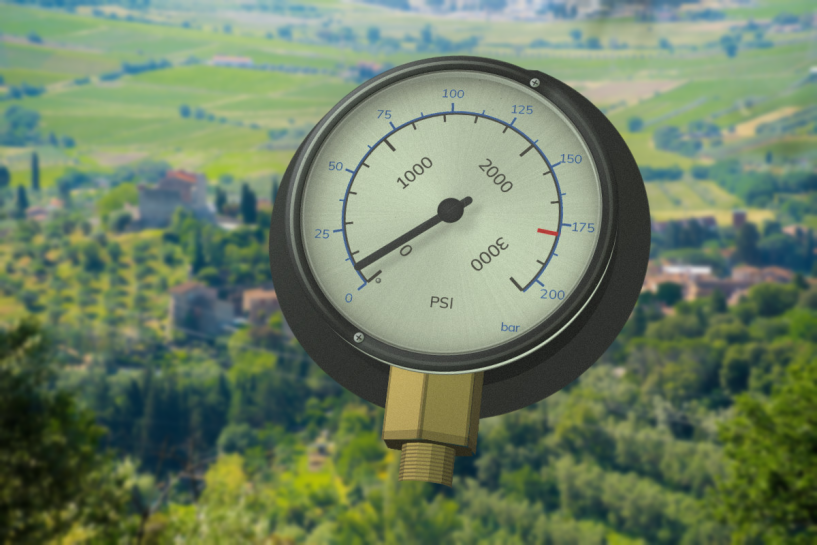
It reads 100 psi
